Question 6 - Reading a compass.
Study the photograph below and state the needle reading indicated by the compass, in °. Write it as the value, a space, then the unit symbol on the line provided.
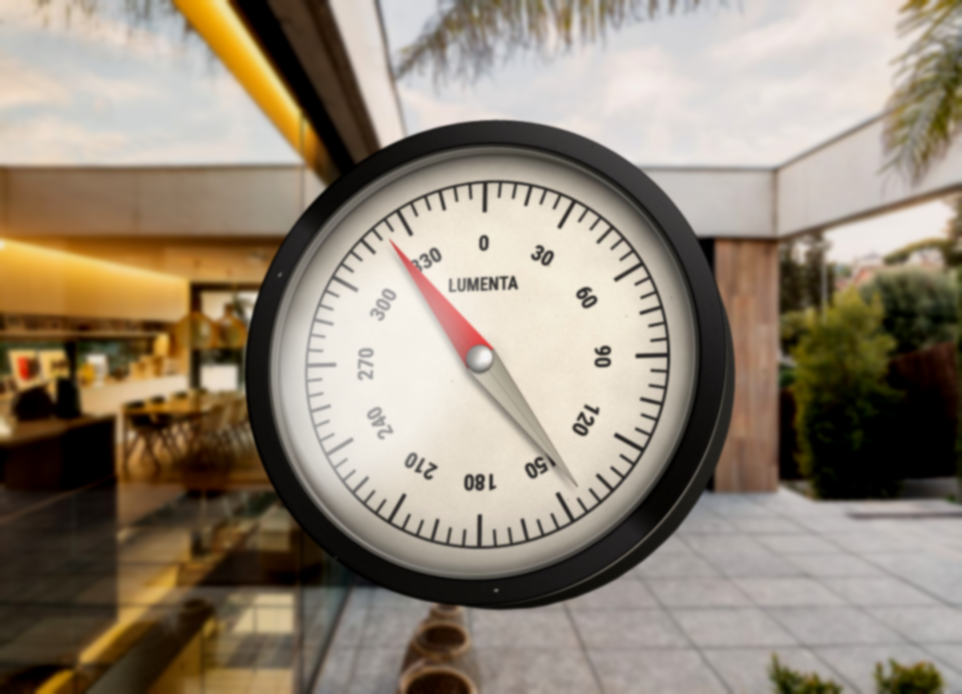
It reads 322.5 °
